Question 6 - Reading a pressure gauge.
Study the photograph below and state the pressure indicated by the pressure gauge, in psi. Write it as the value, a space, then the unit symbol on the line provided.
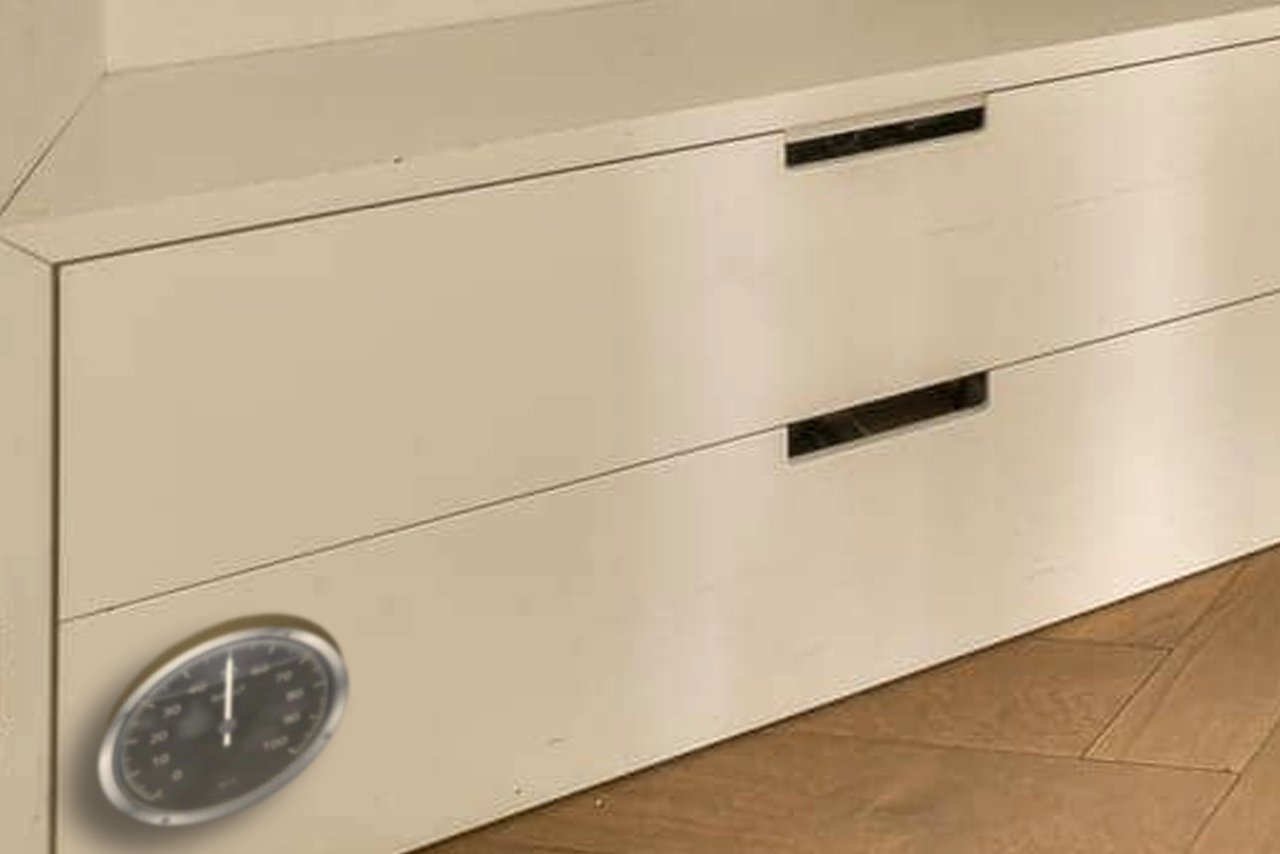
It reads 50 psi
